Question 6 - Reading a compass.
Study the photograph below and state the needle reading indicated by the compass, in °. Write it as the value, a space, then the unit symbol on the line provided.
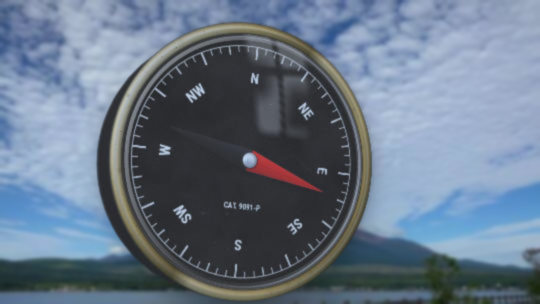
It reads 105 °
